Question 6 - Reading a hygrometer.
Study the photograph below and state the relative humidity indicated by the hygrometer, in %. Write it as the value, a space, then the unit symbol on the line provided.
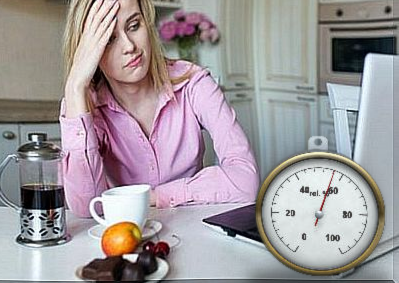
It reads 56 %
